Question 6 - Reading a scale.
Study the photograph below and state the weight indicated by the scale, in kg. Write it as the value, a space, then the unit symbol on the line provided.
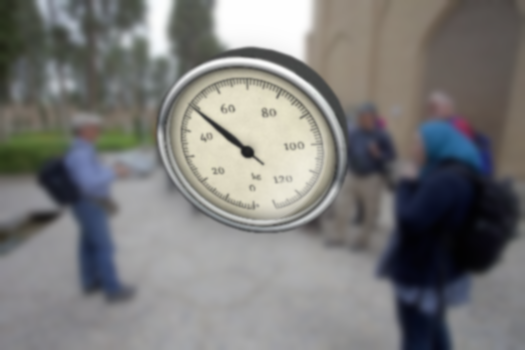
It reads 50 kg
